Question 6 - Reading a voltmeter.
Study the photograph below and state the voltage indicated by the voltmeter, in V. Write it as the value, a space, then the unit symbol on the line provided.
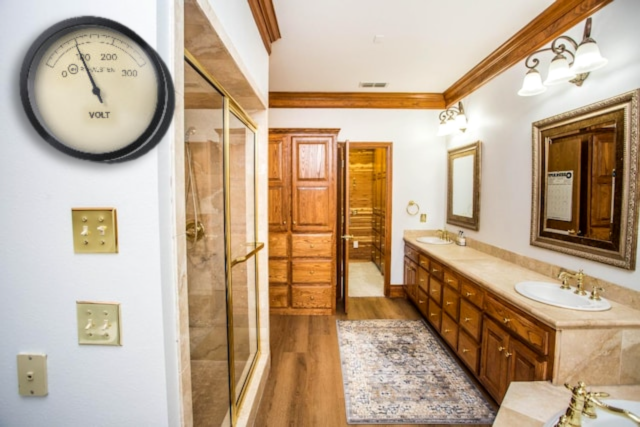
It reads 100 V
